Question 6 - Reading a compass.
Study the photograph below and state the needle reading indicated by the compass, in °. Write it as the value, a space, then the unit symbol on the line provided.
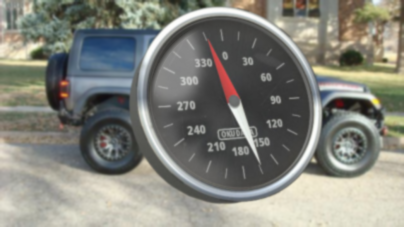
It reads 345 °
